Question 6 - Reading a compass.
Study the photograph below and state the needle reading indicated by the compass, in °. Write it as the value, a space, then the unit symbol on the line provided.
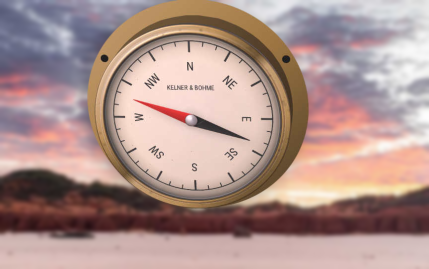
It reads 290 °
